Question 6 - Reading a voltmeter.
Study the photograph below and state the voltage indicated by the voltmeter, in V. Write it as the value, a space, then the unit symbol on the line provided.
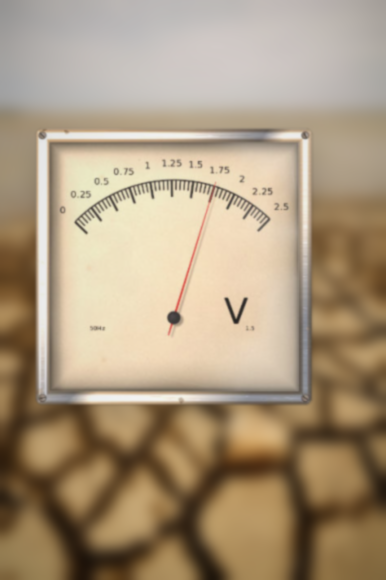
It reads 1.75 V
